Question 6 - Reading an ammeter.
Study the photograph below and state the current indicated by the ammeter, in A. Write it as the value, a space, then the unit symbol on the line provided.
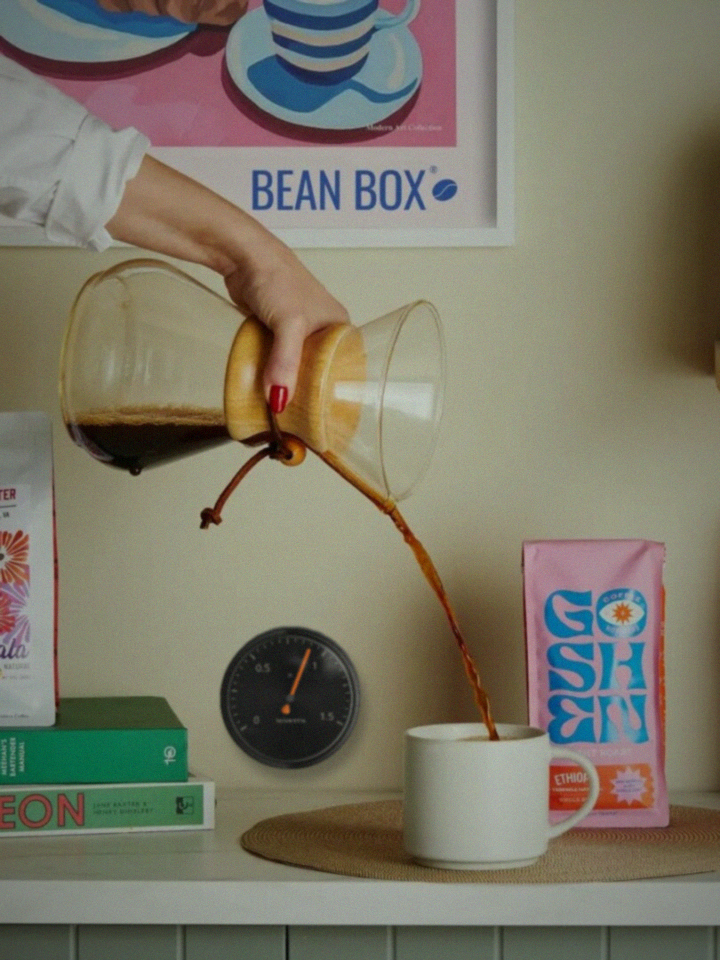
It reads 0.9 A
